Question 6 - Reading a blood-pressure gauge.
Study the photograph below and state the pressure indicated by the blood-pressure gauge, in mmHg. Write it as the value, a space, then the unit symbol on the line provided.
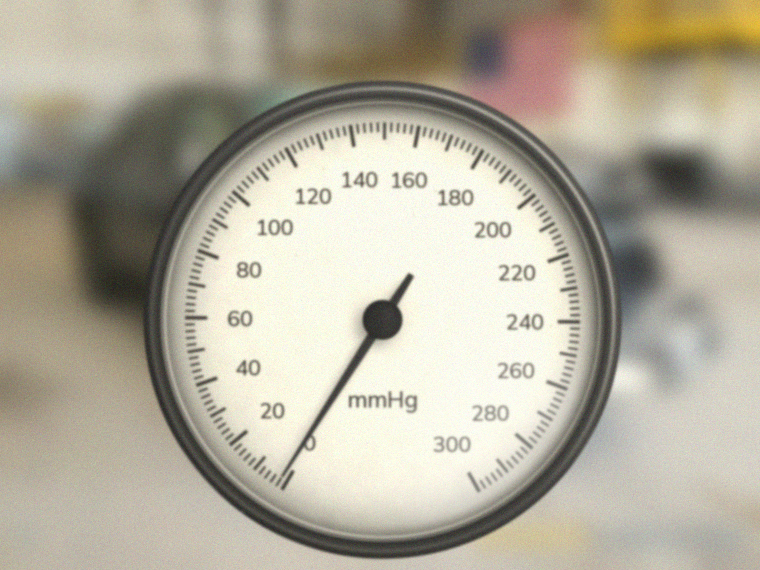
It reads 2 mmHg
